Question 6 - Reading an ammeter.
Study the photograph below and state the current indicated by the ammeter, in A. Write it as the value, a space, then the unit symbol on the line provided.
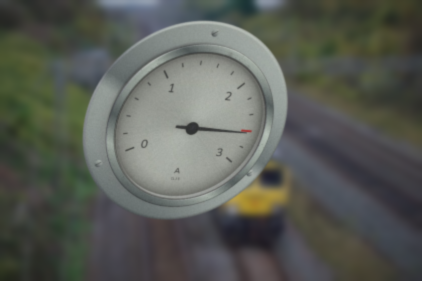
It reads 2.6 A
